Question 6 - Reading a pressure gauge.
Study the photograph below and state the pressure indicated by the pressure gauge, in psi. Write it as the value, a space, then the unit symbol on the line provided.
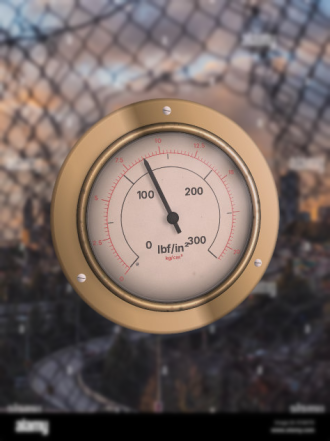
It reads 125 psi
